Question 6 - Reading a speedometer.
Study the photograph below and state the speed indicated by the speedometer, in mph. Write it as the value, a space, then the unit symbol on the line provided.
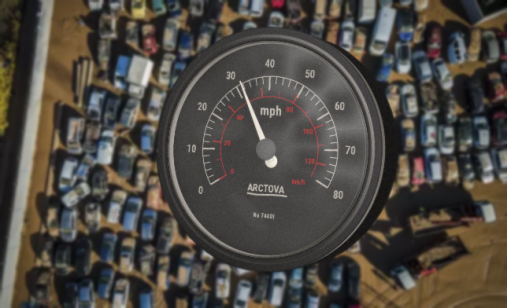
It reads 32 mph
